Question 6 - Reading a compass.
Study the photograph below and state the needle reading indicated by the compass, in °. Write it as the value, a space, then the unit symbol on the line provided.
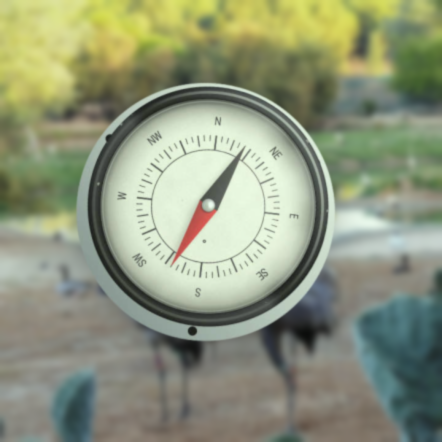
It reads 205 °
